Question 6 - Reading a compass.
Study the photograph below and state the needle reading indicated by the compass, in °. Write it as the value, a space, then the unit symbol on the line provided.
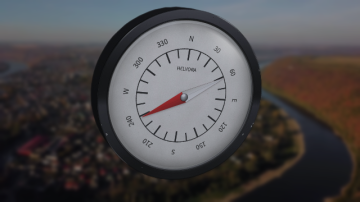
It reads 240 °
